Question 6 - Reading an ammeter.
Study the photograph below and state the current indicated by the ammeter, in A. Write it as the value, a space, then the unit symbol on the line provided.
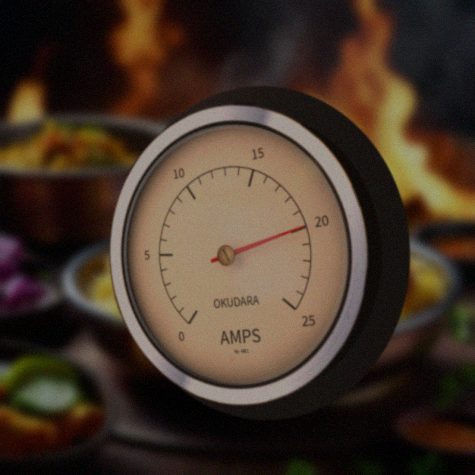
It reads 20 A
